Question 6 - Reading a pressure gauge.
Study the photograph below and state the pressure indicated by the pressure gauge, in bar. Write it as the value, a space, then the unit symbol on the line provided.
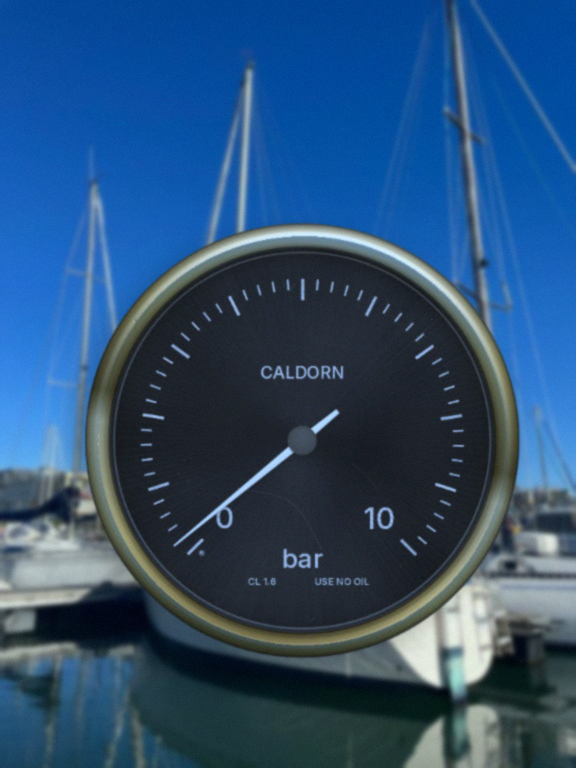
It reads 0.2 bar
